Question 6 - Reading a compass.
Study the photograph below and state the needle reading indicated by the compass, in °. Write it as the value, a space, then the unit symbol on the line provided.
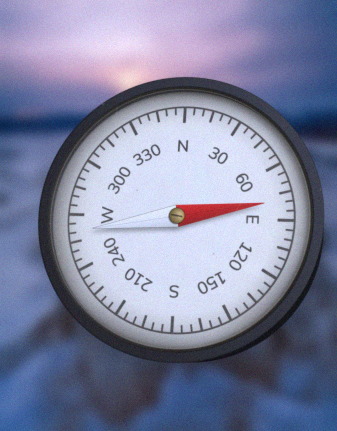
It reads 80 °
